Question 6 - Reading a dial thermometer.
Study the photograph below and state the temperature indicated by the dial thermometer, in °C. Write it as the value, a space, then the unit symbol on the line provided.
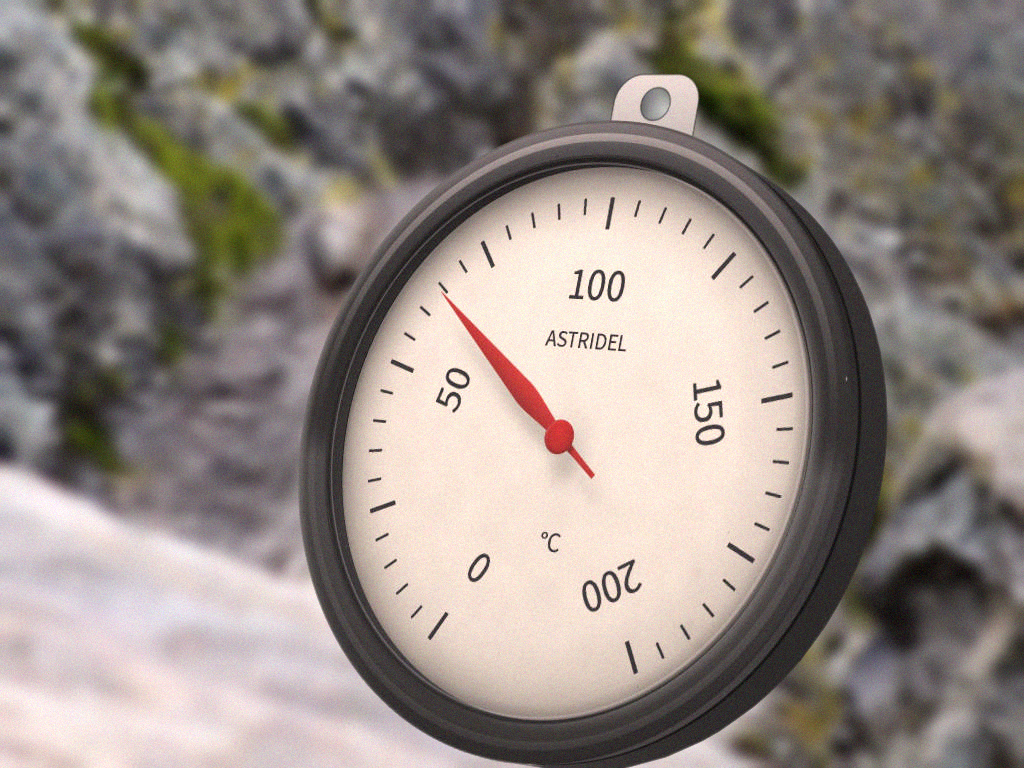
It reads 65 °C
